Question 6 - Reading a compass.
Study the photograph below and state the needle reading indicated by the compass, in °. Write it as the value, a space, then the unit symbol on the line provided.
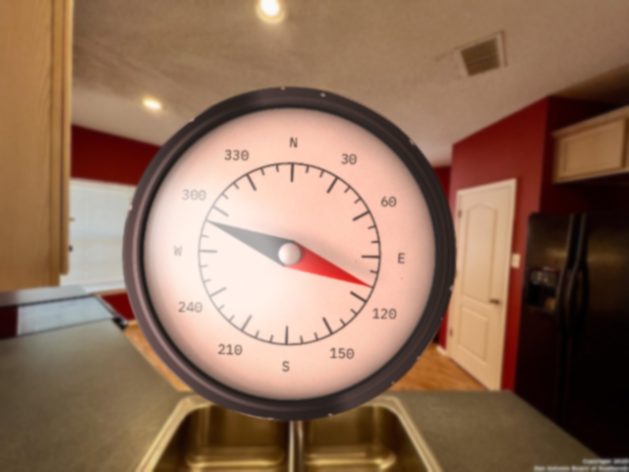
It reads 110 °
